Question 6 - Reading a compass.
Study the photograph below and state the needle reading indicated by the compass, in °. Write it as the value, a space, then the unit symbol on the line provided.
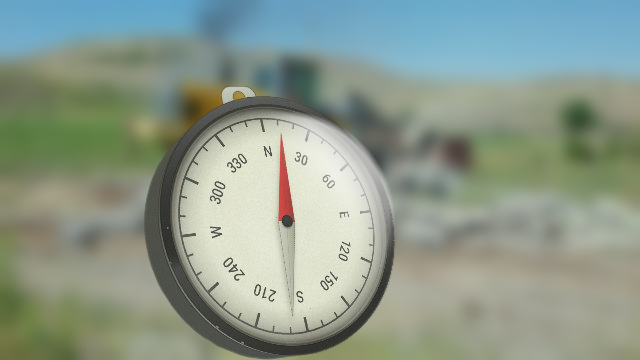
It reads 10 °
